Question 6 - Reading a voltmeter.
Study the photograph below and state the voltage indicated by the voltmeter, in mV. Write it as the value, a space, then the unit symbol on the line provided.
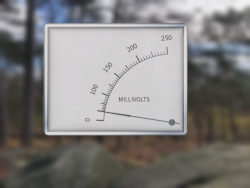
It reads 50 mV
